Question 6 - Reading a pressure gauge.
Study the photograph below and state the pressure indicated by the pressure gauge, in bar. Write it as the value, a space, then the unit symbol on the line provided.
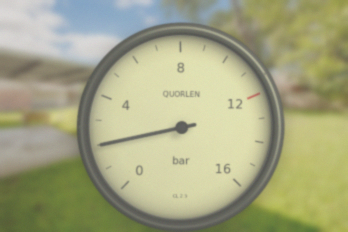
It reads 2 bar
